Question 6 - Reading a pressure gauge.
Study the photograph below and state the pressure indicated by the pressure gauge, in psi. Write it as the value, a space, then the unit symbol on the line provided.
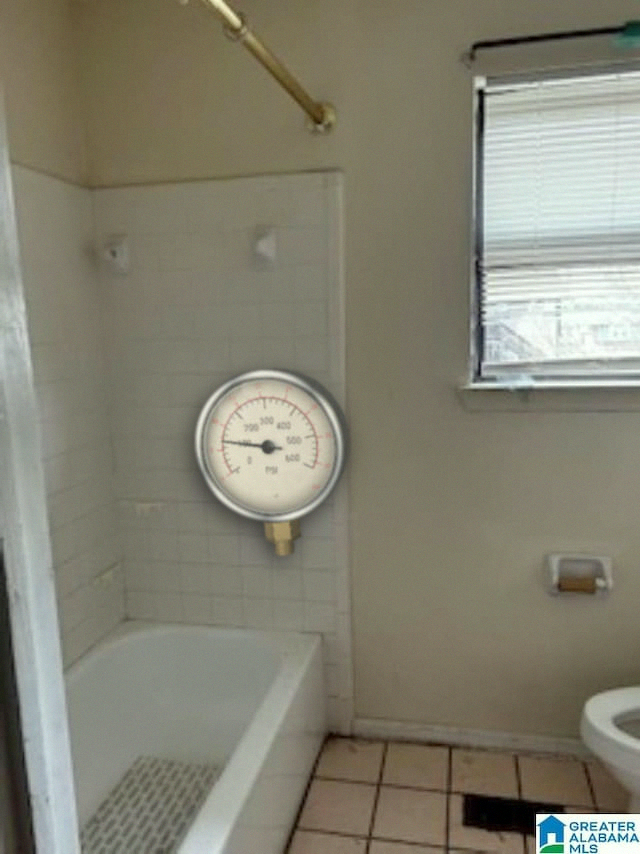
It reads 100 psi
